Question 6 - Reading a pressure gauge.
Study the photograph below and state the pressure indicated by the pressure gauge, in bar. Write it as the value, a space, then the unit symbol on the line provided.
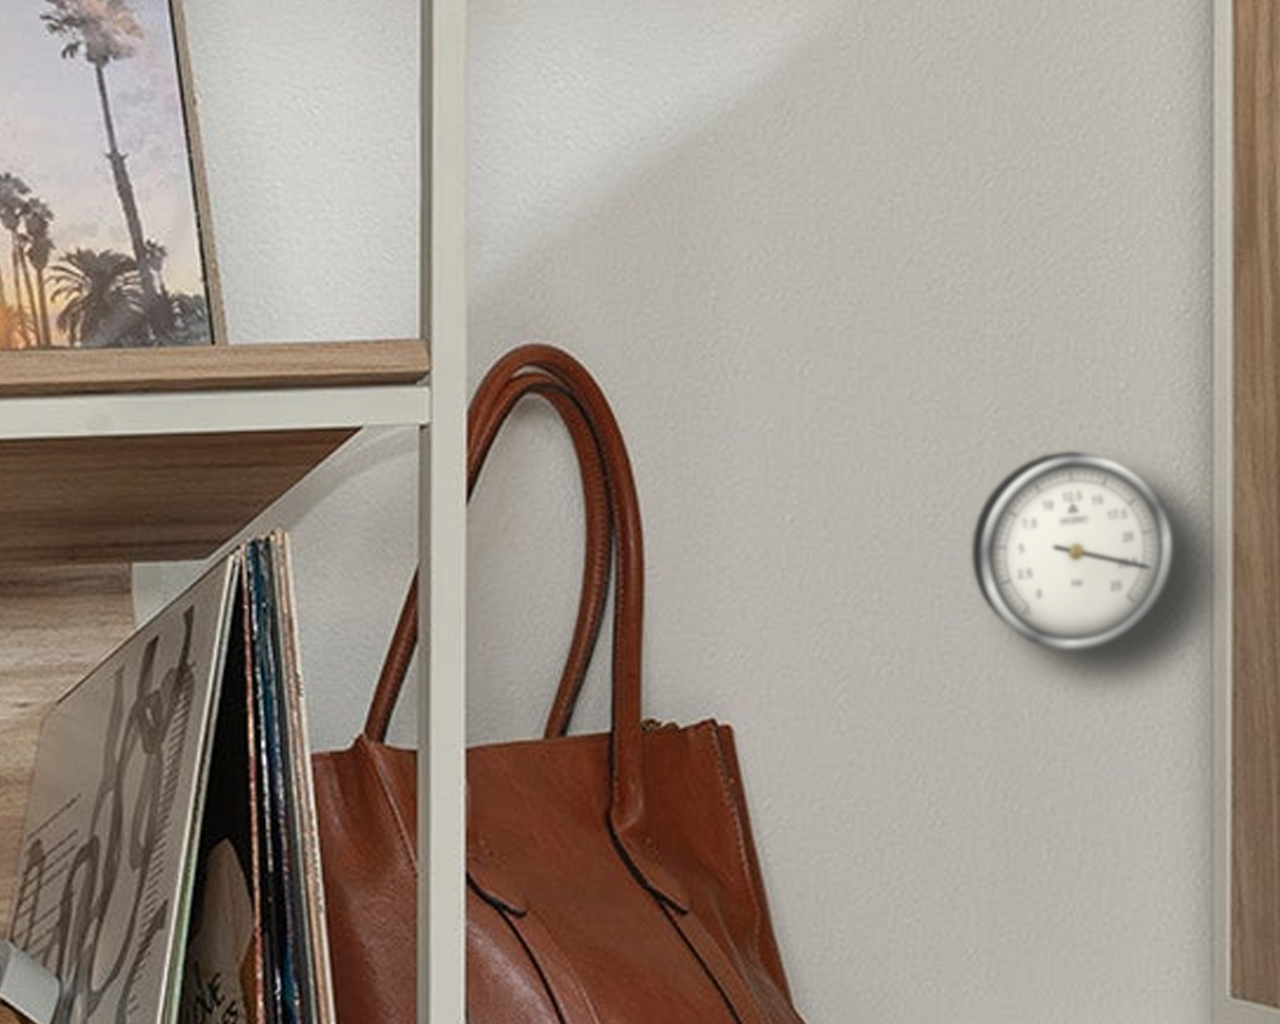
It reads 22.5 bar
